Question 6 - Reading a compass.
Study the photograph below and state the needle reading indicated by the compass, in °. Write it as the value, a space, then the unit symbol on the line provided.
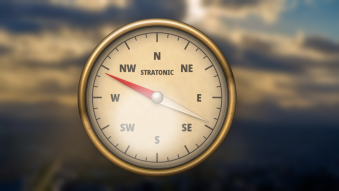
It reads 295 °
